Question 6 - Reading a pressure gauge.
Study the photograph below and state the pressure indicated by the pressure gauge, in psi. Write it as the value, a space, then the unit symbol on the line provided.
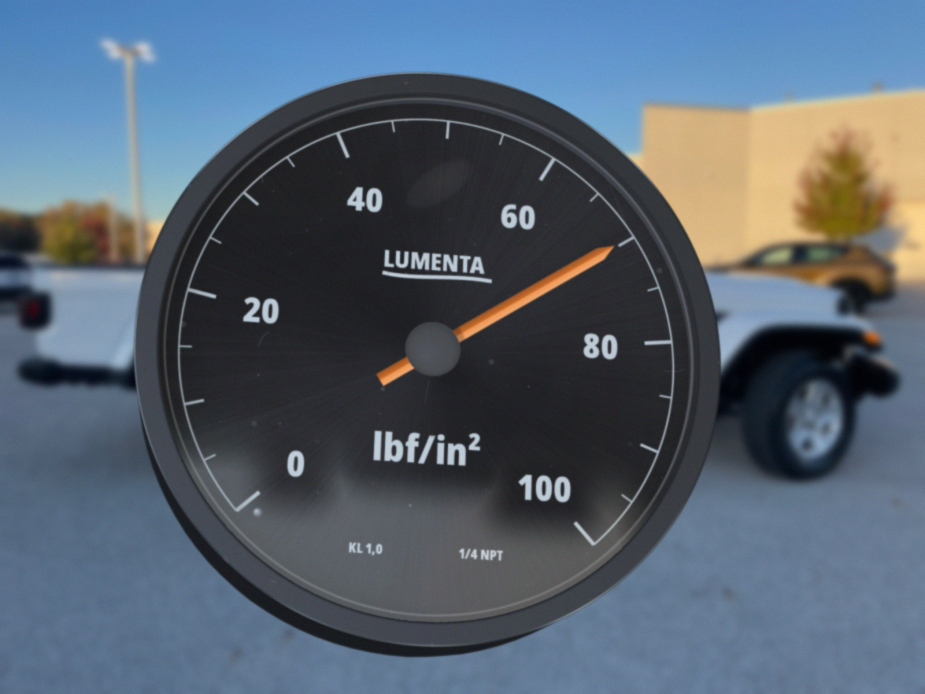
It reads 70 psi
